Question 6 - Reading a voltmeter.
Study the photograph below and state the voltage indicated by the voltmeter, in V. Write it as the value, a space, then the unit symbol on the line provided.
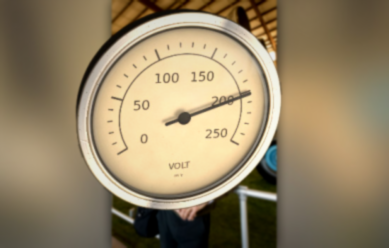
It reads 200 V
